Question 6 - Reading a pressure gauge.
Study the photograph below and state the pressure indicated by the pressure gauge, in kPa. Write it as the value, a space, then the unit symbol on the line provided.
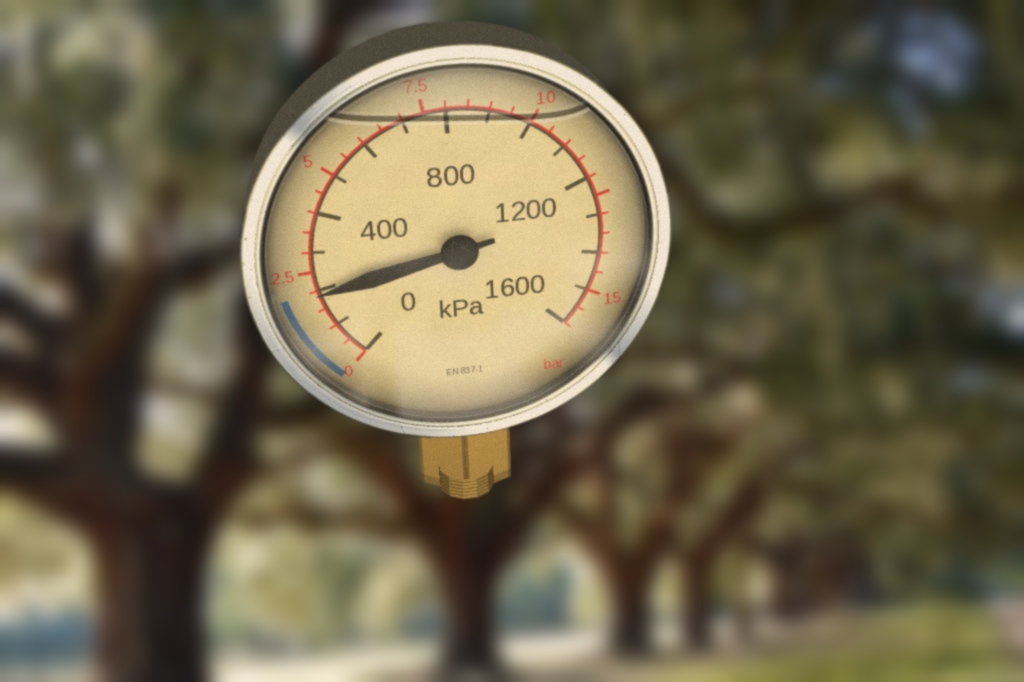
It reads 200 kPa
